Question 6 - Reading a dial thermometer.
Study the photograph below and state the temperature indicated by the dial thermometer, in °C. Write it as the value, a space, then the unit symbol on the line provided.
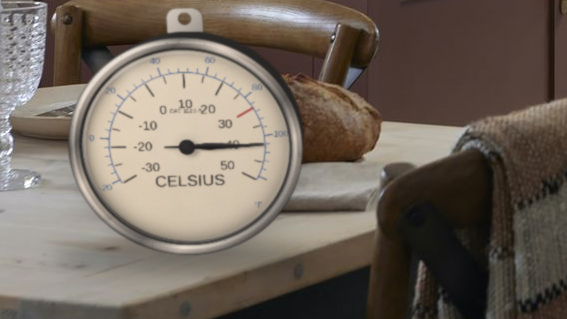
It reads 40 °C
